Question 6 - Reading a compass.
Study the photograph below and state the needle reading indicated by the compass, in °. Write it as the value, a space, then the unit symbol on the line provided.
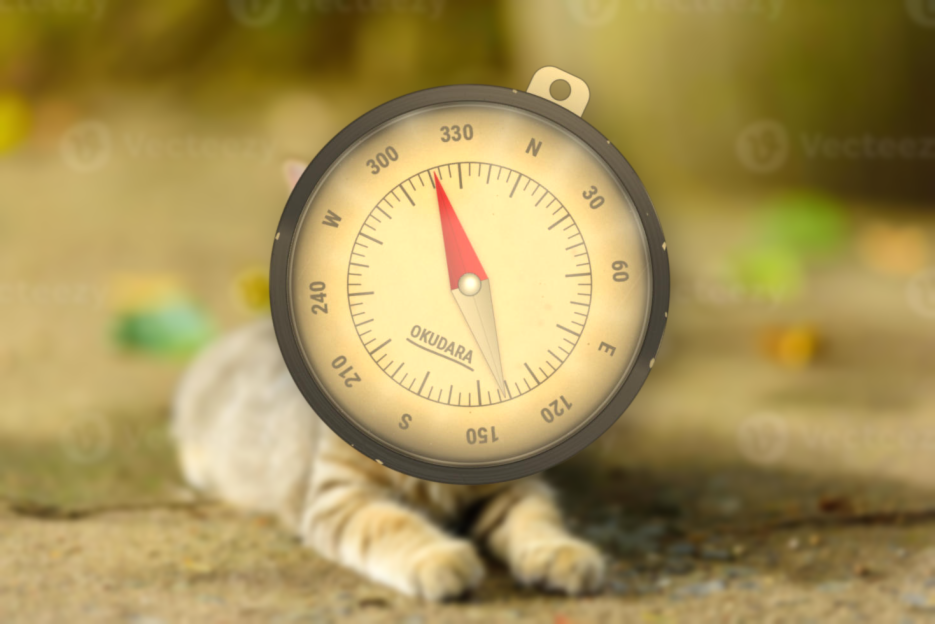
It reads 317.5 °
